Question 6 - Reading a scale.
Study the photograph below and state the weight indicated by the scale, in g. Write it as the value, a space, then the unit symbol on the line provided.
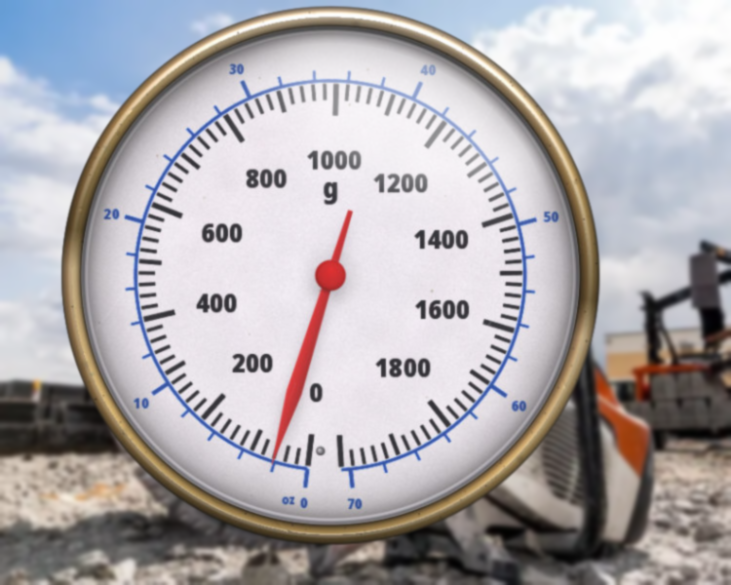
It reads 60 g
